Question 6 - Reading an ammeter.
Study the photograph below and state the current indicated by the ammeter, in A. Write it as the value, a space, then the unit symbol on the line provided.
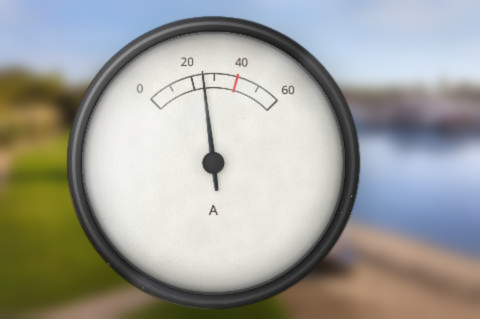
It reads 25 A
